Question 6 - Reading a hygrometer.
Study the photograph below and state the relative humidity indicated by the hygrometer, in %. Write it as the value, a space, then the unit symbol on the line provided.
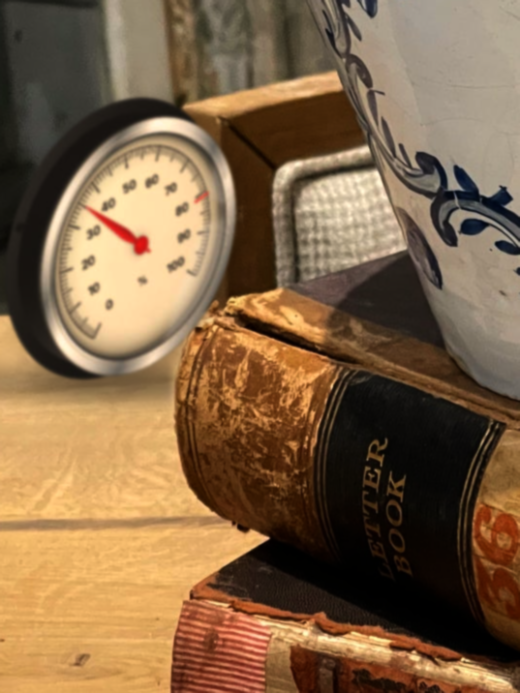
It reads 35 %
